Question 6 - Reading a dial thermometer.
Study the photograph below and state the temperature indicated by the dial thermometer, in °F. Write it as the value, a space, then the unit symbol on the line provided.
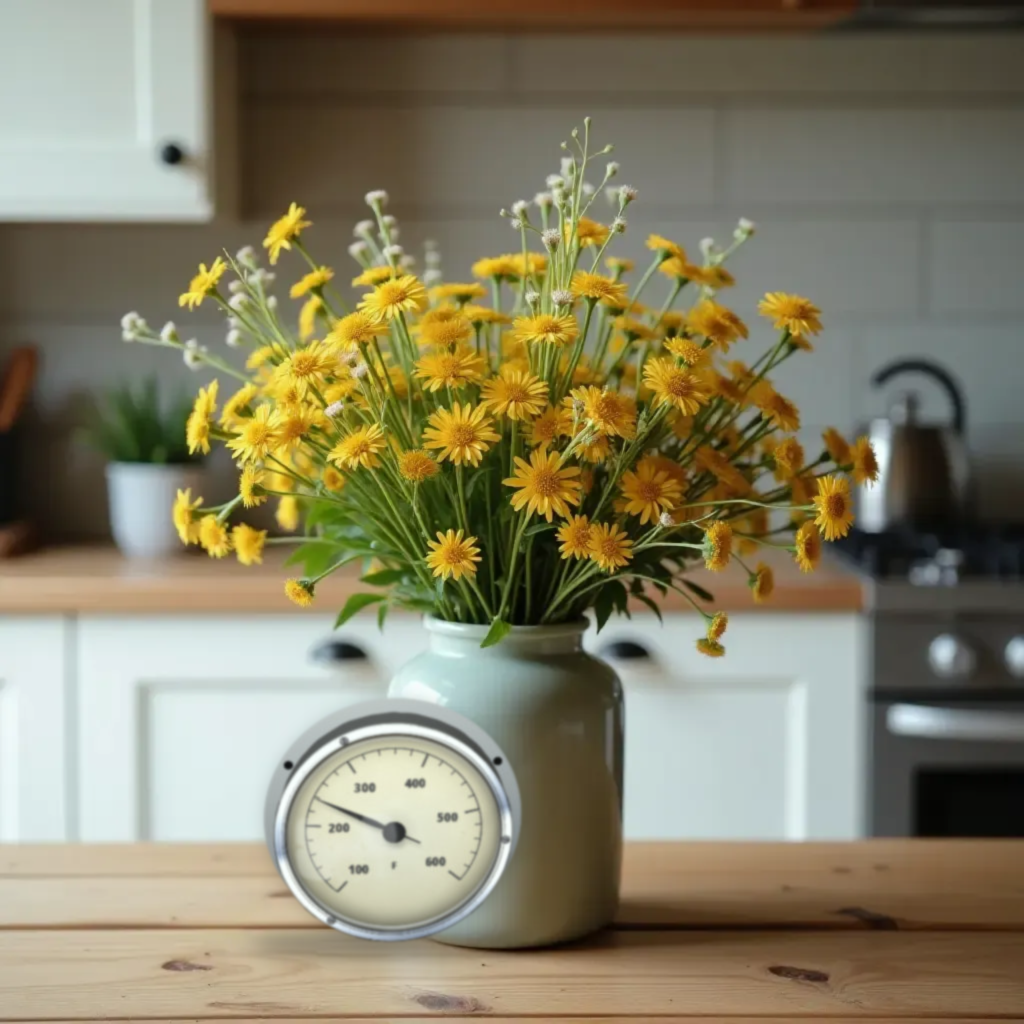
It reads 240 °F
